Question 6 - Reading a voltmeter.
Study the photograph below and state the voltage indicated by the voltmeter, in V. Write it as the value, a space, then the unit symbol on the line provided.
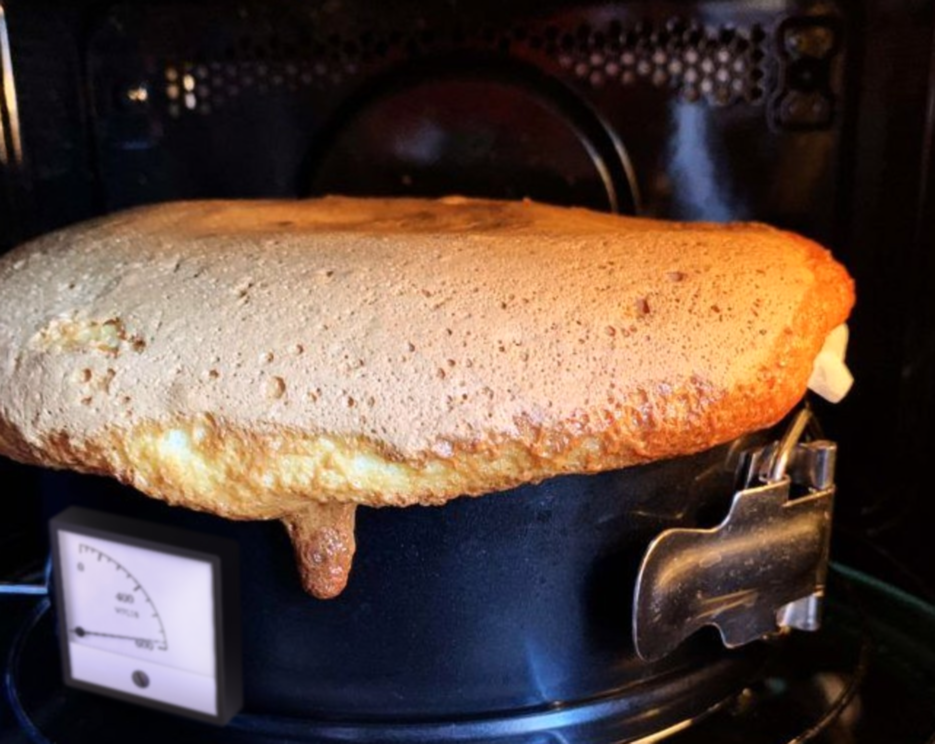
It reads 575 V
